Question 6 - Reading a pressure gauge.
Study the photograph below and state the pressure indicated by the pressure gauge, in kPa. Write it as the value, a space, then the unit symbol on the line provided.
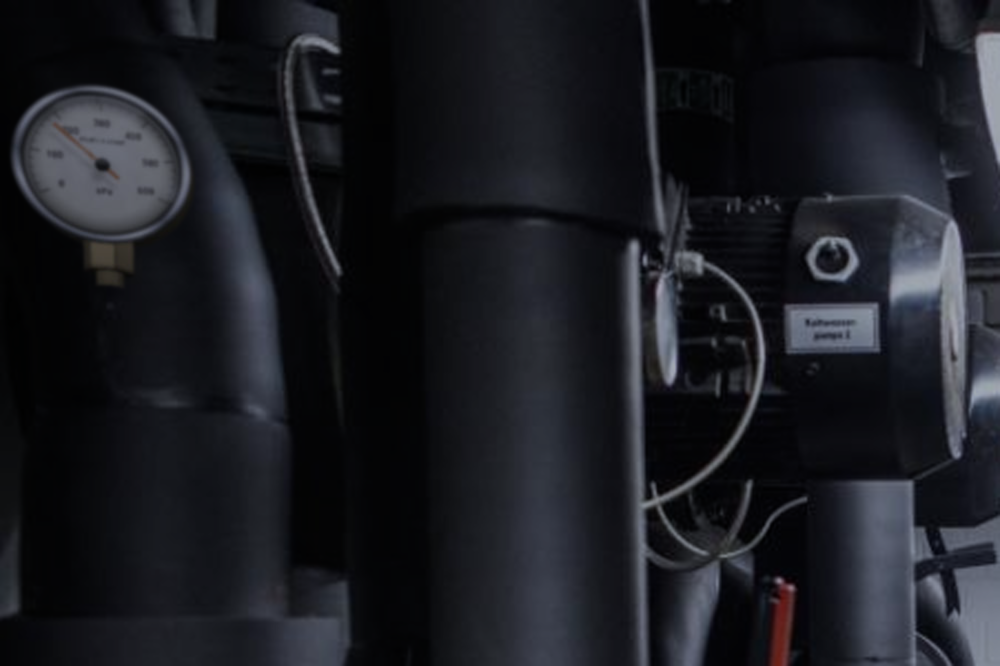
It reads 180 kPa
